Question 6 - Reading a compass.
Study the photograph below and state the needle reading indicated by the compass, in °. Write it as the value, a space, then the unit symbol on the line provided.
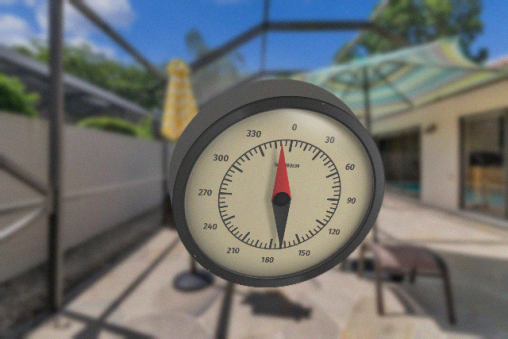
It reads 350 °
